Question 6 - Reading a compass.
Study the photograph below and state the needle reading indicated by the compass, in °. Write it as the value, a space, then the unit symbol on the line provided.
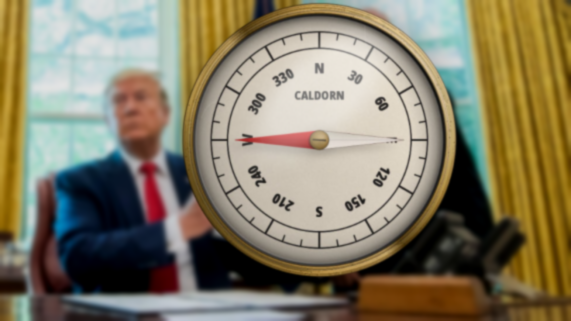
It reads 270 °
